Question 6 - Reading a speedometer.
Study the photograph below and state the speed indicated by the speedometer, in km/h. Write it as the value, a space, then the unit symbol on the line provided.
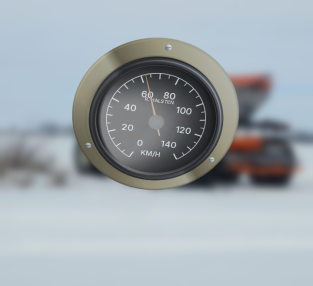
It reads 62.5 km/h
